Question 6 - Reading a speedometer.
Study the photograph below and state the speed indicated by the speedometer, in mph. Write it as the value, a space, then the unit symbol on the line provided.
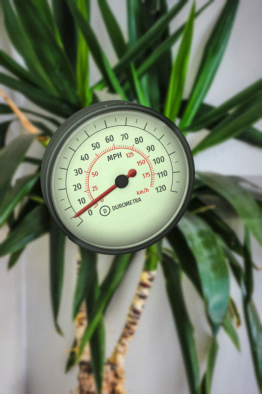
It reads 5 mph
